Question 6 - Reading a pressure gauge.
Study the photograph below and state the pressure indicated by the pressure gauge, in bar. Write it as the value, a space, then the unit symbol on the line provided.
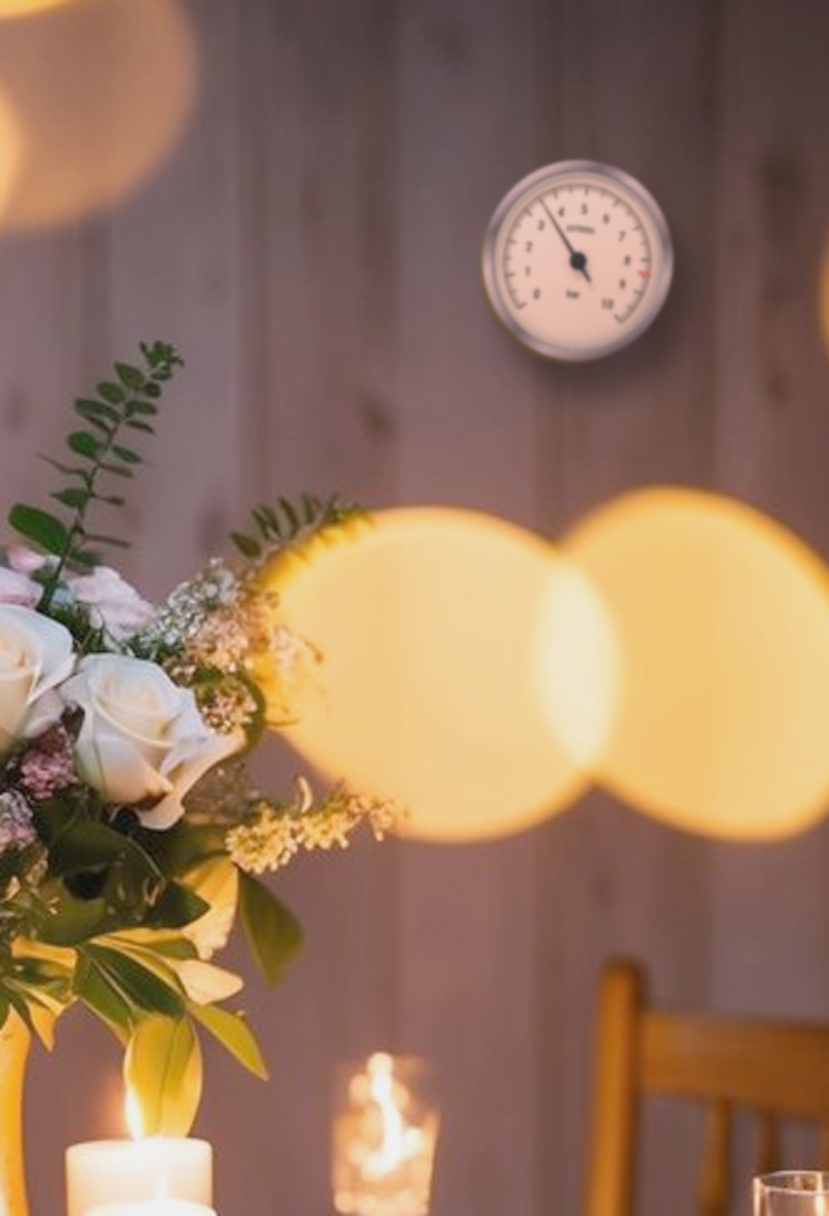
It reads 3.5 bar
